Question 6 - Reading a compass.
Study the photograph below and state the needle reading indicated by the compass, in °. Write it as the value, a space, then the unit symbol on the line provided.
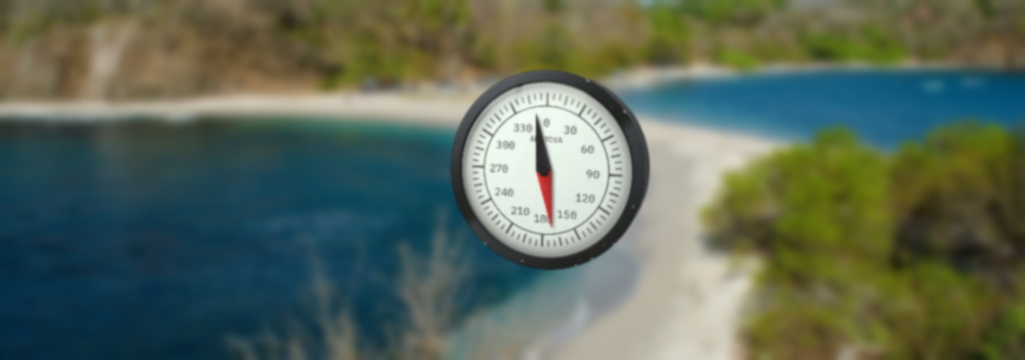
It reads 170 °
